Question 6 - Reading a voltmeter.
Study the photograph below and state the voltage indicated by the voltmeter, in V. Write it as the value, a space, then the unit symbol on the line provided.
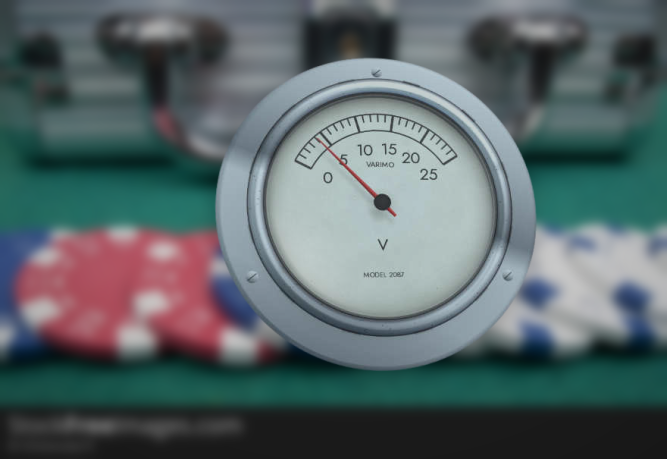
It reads 4 V
